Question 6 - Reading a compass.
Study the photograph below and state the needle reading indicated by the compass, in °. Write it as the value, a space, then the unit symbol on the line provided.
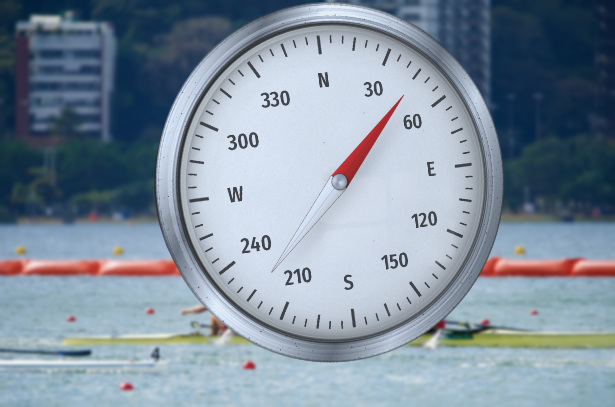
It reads 45 °
